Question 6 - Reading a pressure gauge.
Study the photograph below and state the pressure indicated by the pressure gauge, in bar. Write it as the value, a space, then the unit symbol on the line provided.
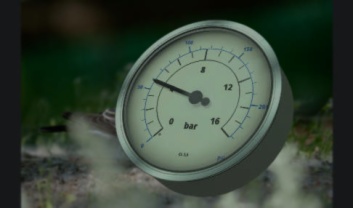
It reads 4 bar
